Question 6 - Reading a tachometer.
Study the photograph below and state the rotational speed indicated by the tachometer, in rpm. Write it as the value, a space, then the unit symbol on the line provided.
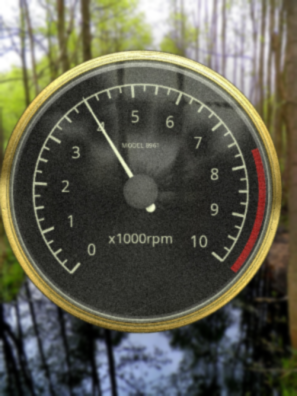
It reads 4000 rpm
